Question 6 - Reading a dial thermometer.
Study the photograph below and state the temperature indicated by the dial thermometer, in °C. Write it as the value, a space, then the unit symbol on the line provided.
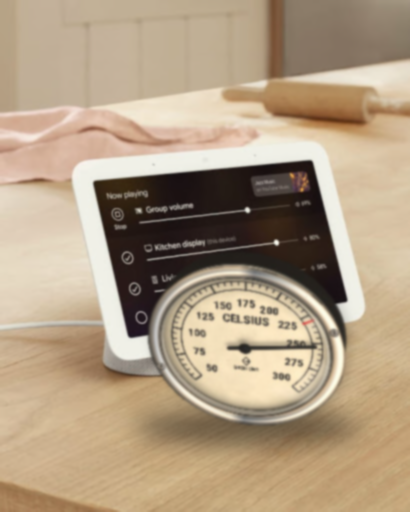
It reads 250 °C
